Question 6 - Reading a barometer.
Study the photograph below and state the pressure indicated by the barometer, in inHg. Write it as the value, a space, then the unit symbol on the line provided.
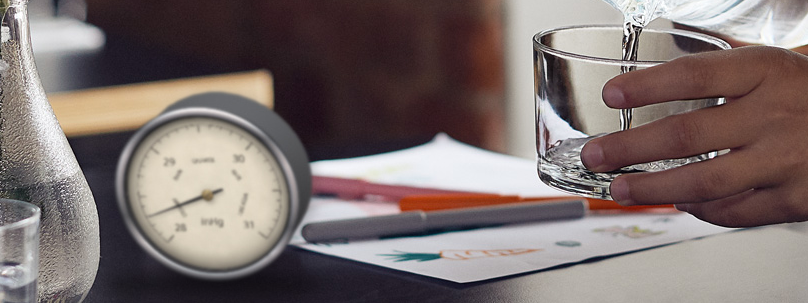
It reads 28.3 inHg
